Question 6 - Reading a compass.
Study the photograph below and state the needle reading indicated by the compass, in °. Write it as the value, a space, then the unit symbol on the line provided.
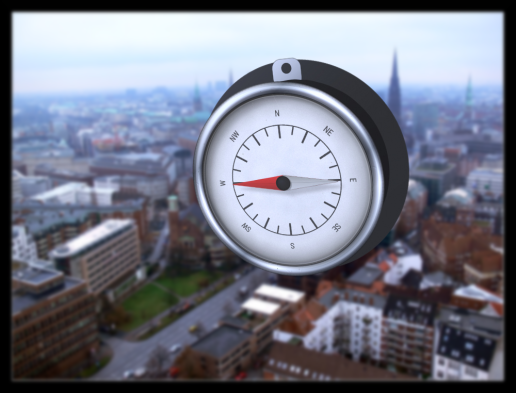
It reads 270 °
